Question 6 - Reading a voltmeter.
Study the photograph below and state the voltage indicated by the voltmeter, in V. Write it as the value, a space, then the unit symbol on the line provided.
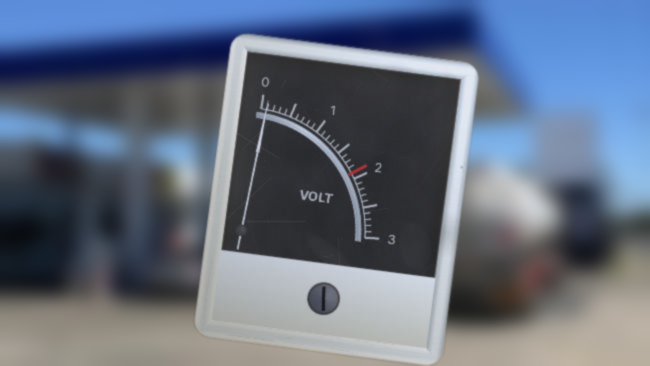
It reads 0.1 V
